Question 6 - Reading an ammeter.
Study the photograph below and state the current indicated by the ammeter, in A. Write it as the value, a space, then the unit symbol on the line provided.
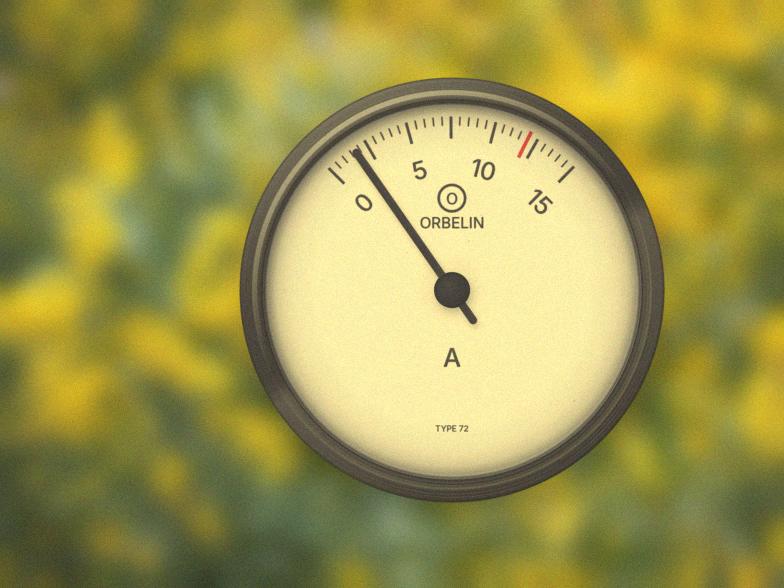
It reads 1.75 A
